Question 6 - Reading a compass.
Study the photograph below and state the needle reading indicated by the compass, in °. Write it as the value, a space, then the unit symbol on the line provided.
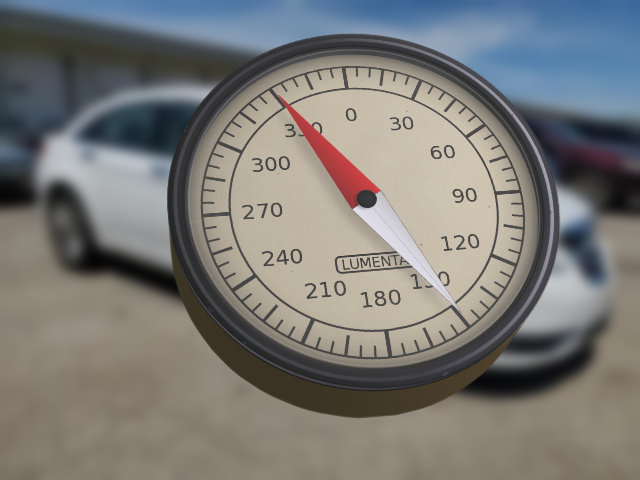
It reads 330 °
